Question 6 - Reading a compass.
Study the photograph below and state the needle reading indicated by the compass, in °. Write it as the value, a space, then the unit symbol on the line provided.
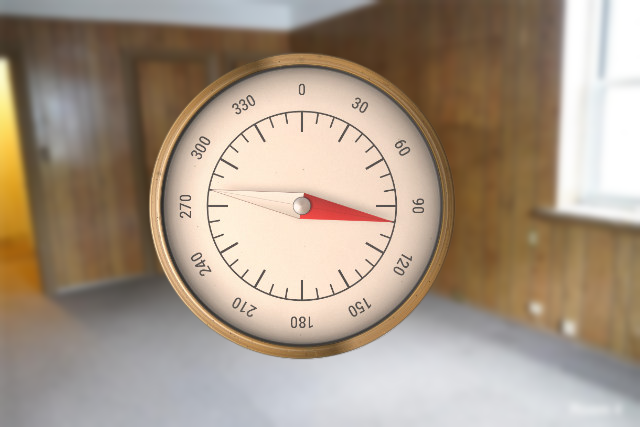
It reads 100 °
